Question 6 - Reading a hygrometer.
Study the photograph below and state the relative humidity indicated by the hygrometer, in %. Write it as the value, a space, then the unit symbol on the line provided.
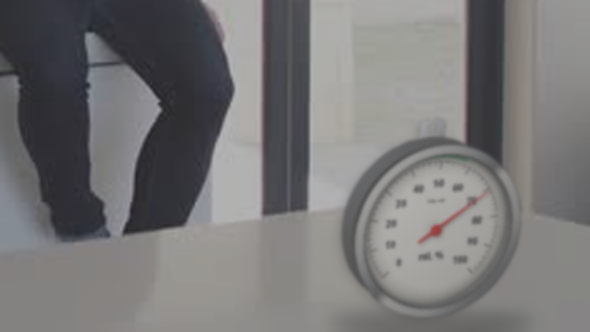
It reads 70 %
